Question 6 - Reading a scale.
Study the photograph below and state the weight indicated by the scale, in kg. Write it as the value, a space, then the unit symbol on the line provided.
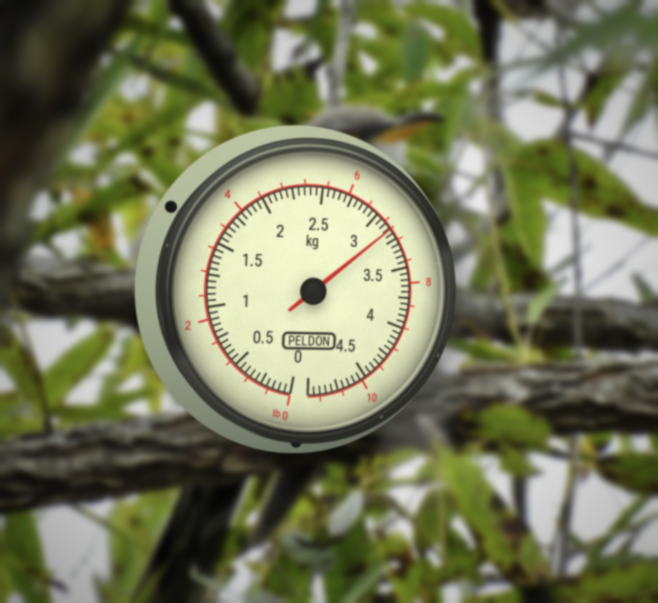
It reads 3.15 kg
